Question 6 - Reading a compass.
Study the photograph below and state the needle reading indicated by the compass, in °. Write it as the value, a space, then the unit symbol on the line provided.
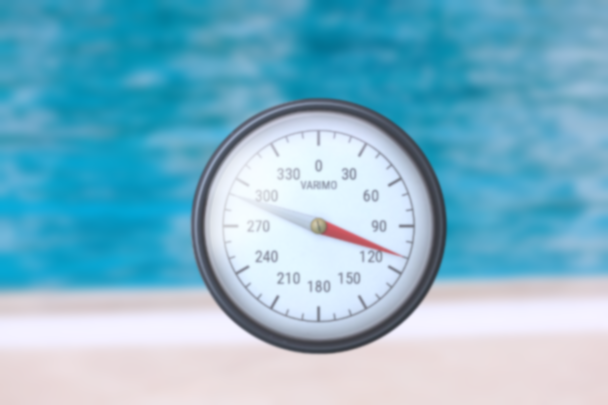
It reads 110 °
